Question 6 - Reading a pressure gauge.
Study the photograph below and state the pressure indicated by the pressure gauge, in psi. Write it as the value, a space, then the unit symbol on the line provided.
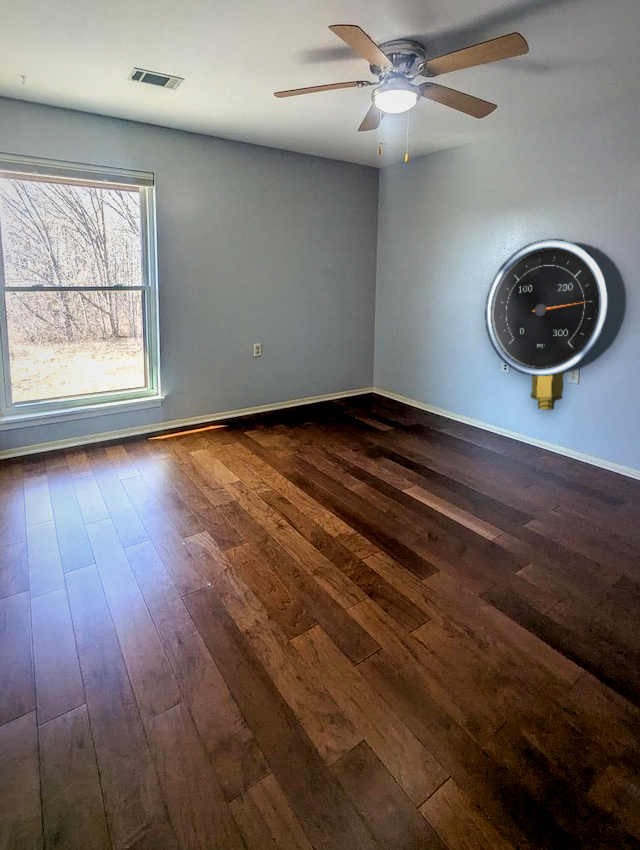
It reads 240 psi
